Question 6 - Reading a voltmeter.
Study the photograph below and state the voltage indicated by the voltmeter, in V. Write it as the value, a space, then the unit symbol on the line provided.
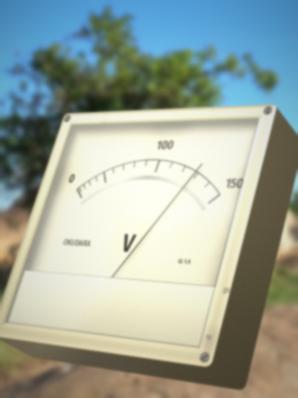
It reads 130 V
